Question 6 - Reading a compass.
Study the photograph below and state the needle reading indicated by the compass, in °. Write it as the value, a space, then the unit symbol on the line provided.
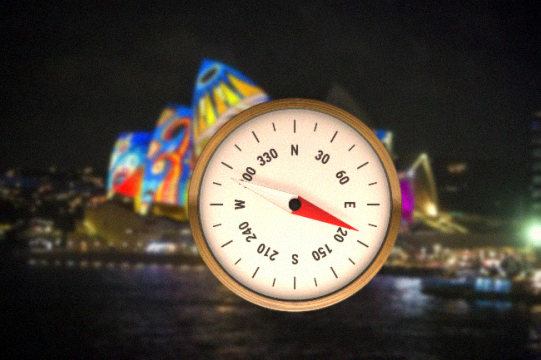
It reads 112.5 °
